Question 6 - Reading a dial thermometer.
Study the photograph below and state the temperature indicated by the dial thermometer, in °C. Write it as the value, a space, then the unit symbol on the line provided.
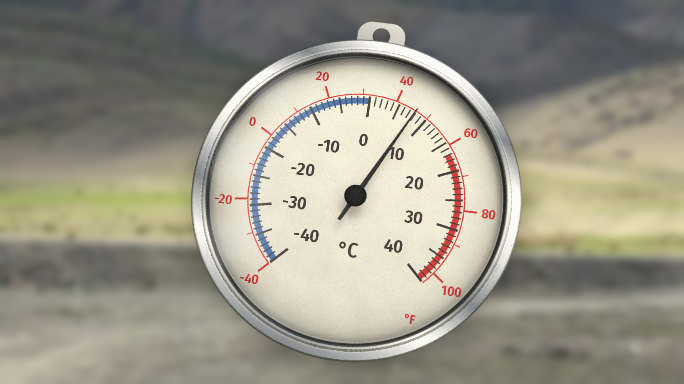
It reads 8 °C
